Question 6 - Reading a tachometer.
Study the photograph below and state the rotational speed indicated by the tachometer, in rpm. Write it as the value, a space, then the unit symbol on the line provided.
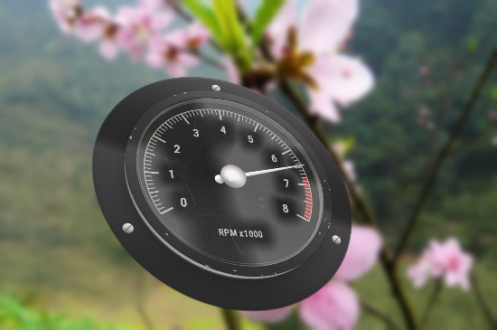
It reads 6500 rpm
